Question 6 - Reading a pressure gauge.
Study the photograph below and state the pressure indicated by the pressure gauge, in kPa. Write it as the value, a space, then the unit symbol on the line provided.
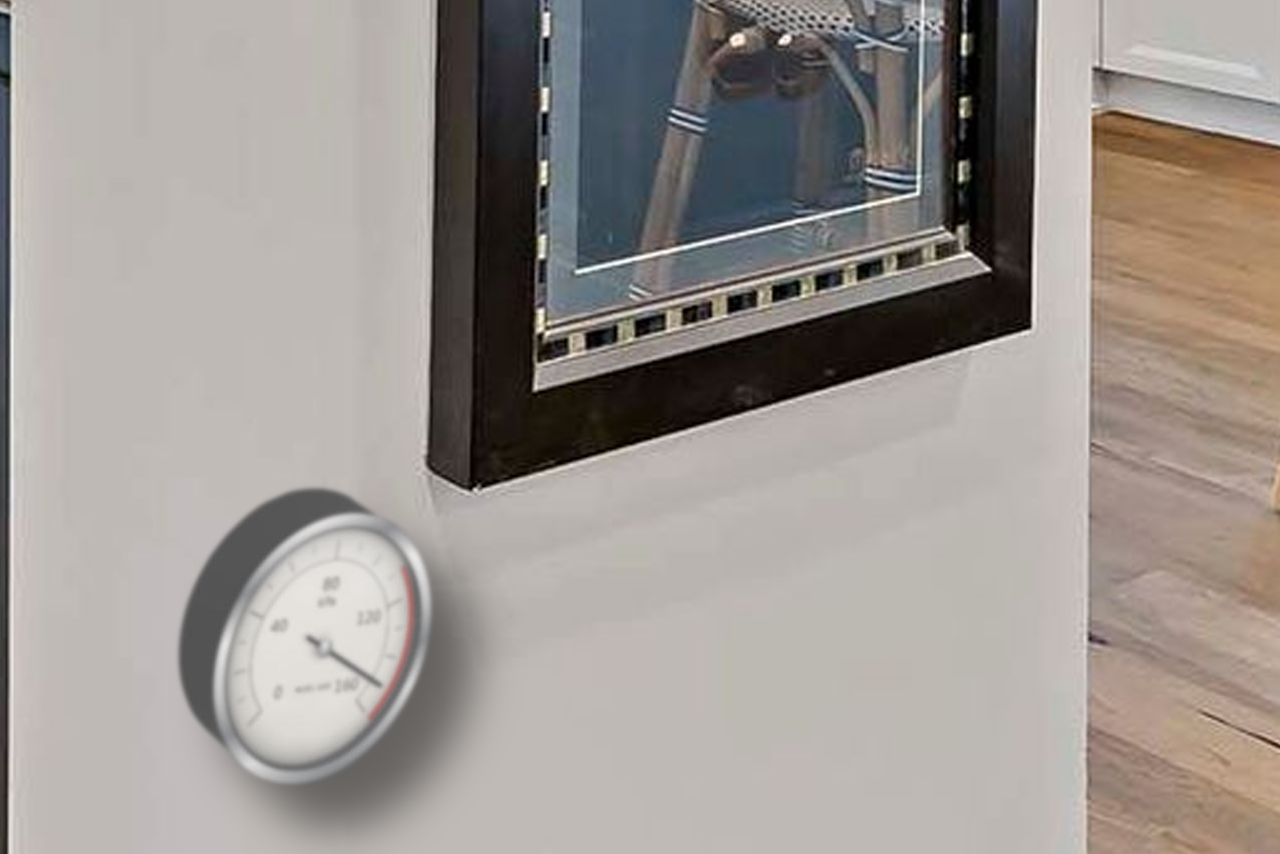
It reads 150 kPa
